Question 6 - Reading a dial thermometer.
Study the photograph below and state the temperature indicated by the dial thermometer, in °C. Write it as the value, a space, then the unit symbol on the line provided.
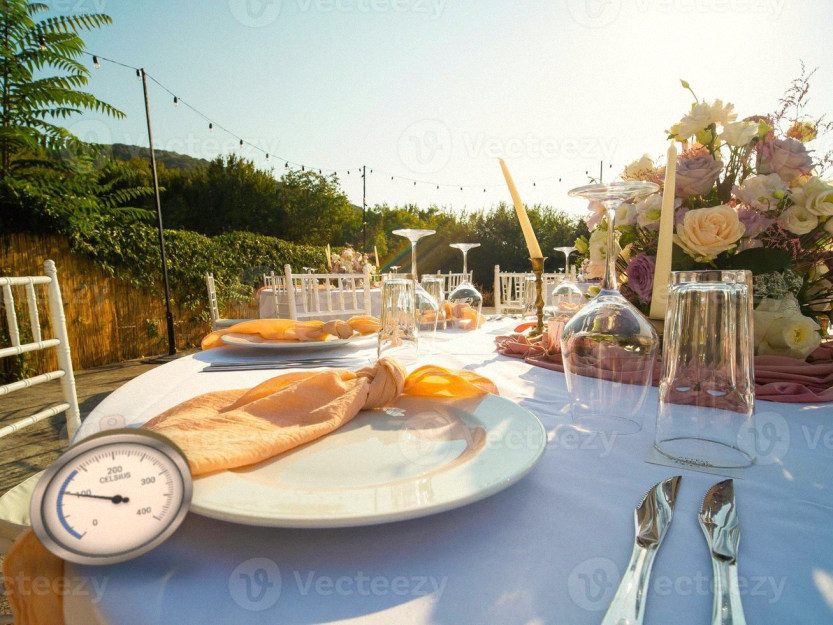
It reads 100 °C
